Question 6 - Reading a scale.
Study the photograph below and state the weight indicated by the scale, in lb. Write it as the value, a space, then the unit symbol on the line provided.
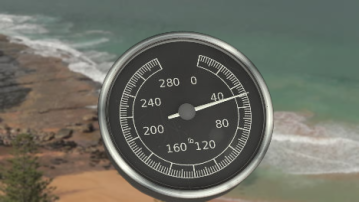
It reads 50 lb
